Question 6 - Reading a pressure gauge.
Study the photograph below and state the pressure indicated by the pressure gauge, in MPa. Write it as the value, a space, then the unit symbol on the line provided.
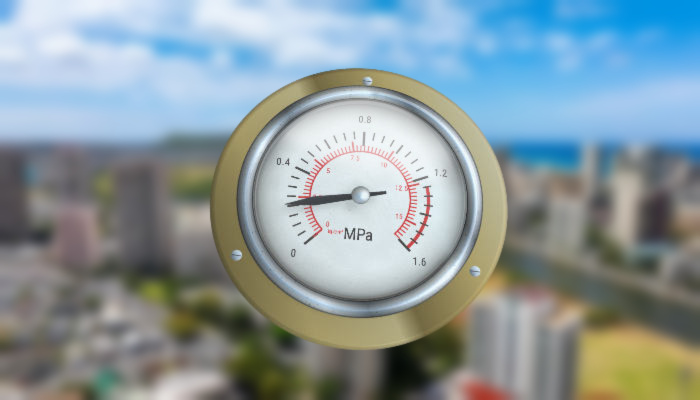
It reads 0.2 MPa
